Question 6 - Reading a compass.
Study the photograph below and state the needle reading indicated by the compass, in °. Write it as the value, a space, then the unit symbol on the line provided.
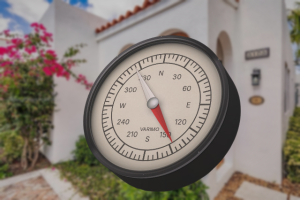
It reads 145 °
